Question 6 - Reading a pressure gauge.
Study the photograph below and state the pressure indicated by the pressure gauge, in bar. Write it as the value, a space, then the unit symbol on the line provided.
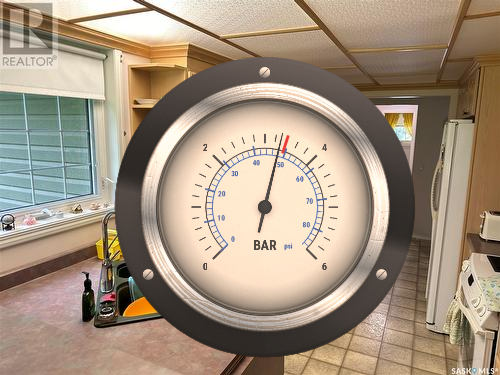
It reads 3.3 bar
